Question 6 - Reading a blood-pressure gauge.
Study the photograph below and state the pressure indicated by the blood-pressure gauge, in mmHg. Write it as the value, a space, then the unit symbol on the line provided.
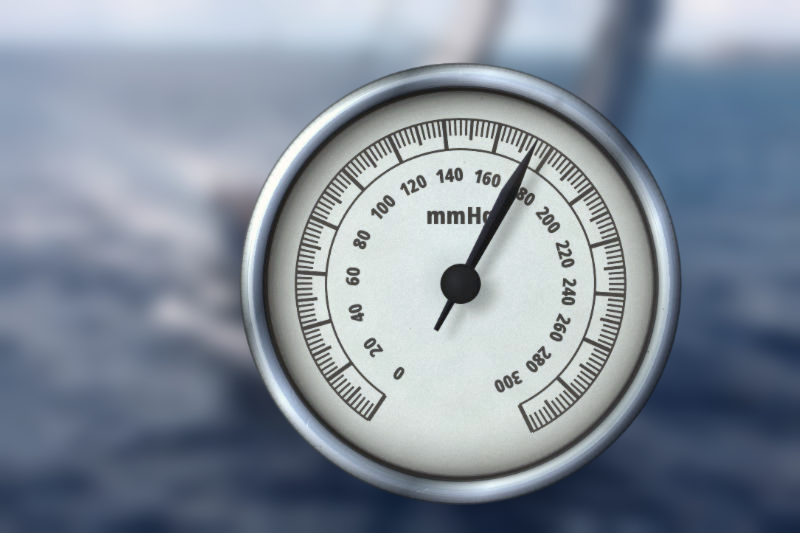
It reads 174 mmHg
